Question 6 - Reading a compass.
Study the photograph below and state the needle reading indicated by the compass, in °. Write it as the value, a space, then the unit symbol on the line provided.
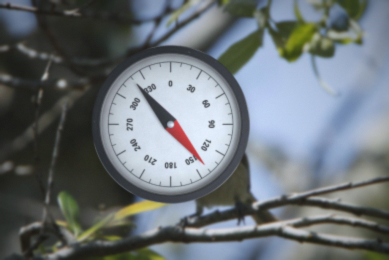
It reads 140 °
